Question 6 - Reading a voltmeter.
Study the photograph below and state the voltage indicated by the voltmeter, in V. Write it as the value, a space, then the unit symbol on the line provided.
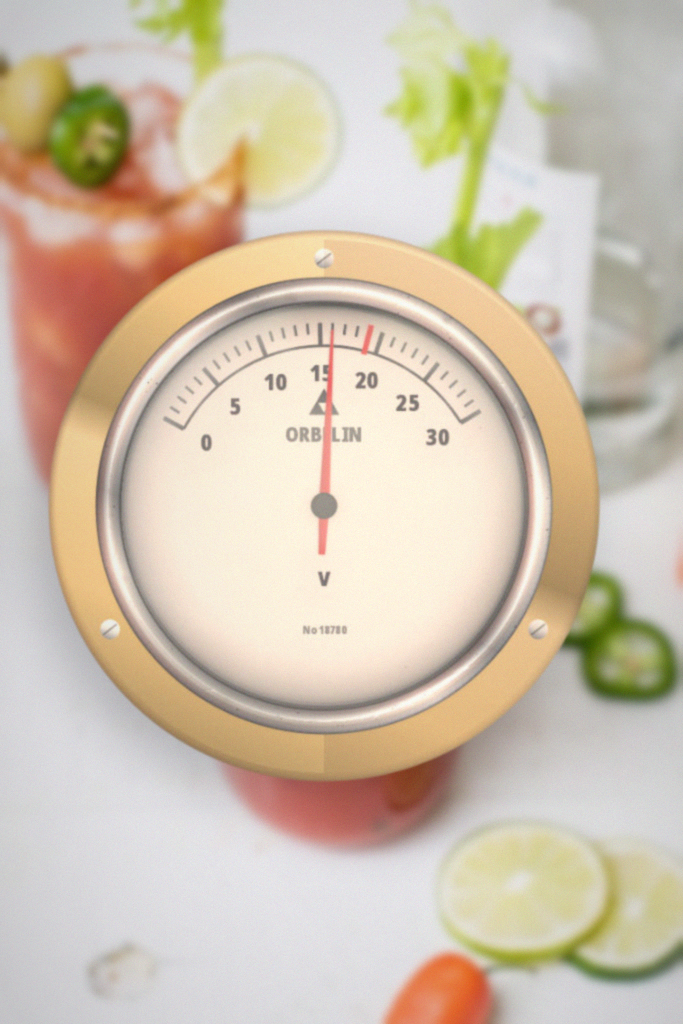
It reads 16 V
